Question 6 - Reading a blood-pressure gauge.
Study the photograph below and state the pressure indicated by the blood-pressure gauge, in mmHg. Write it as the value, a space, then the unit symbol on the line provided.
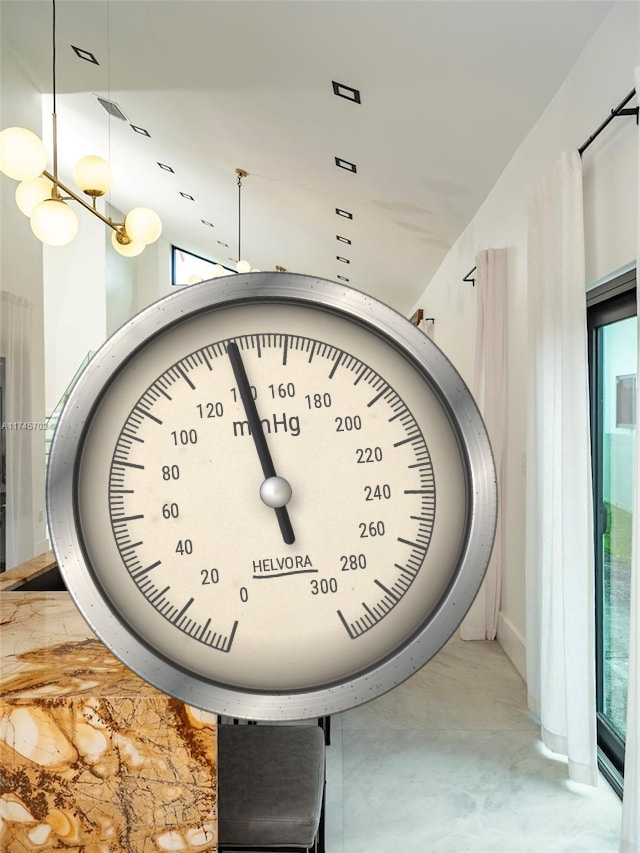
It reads 140 mmHg
